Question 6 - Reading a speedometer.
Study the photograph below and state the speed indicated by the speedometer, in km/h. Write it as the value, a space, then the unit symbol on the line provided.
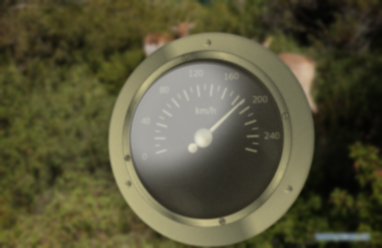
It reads 190 km/h
